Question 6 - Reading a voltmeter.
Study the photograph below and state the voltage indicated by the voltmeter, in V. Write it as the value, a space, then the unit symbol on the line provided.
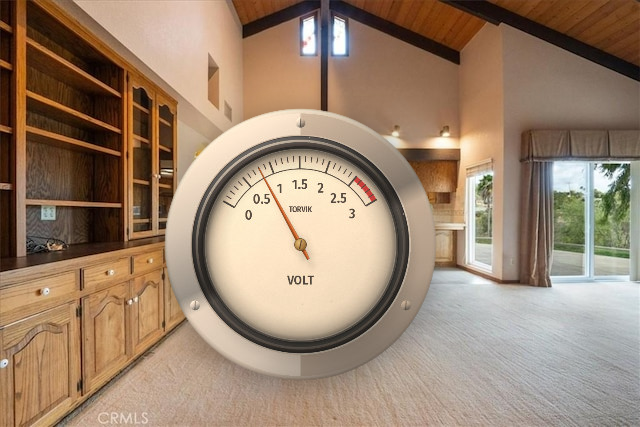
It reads 0.8 V
